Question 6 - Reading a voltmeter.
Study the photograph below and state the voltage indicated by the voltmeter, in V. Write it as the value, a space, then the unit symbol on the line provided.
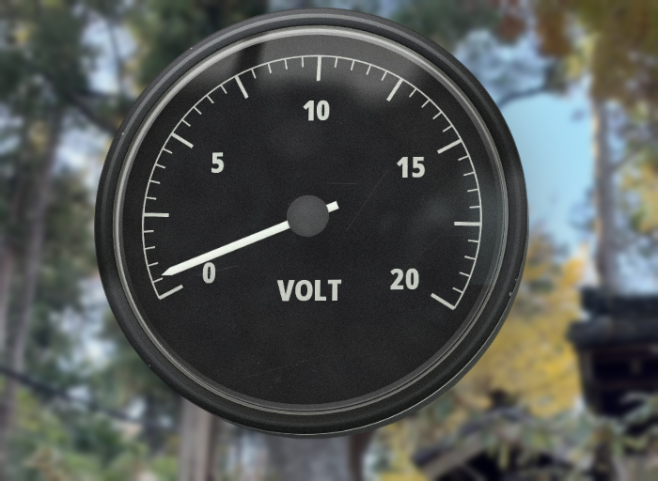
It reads 0.5 V
